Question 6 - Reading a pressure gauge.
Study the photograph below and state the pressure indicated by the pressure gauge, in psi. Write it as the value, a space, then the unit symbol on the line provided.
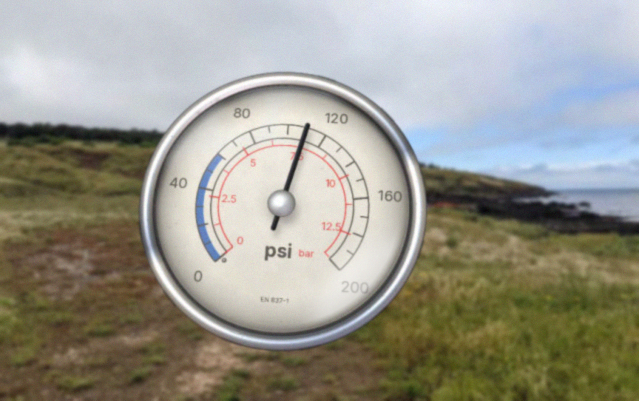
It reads 110 psi
